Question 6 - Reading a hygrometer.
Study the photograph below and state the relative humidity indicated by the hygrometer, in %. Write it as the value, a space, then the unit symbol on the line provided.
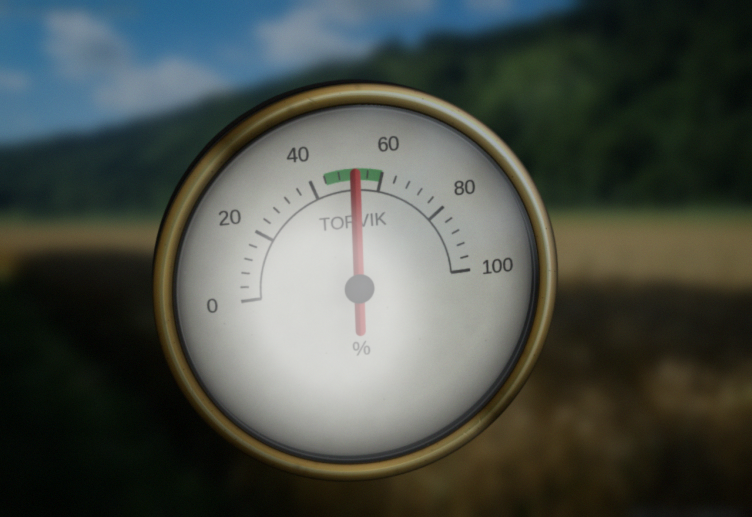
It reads 52 %
